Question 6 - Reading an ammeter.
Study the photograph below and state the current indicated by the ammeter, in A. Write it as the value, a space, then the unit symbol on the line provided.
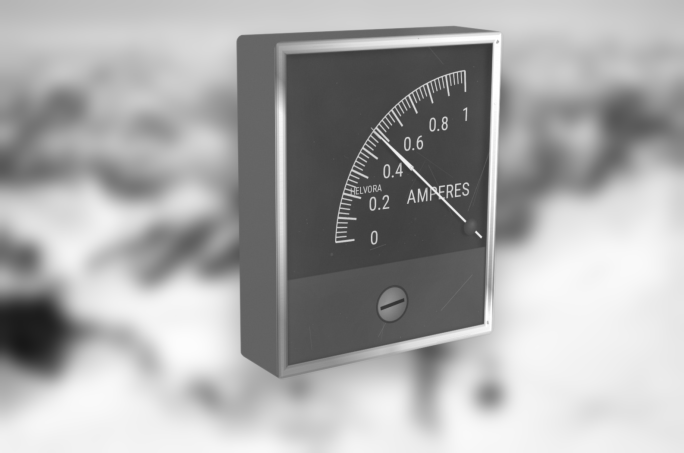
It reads 0.48 A
